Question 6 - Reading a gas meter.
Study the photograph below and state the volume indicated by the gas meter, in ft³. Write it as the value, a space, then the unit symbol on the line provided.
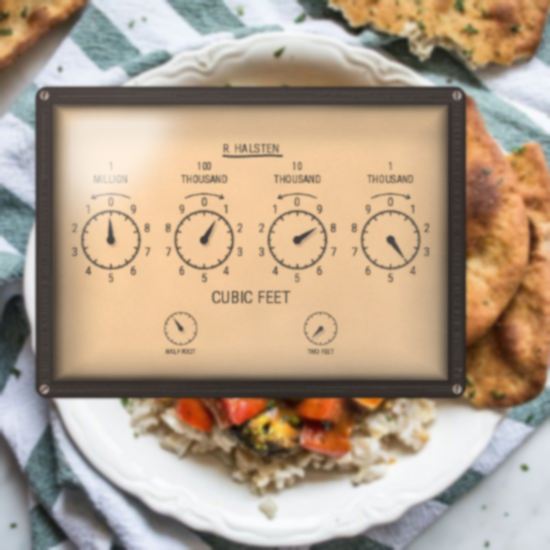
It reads 8400 ft³
